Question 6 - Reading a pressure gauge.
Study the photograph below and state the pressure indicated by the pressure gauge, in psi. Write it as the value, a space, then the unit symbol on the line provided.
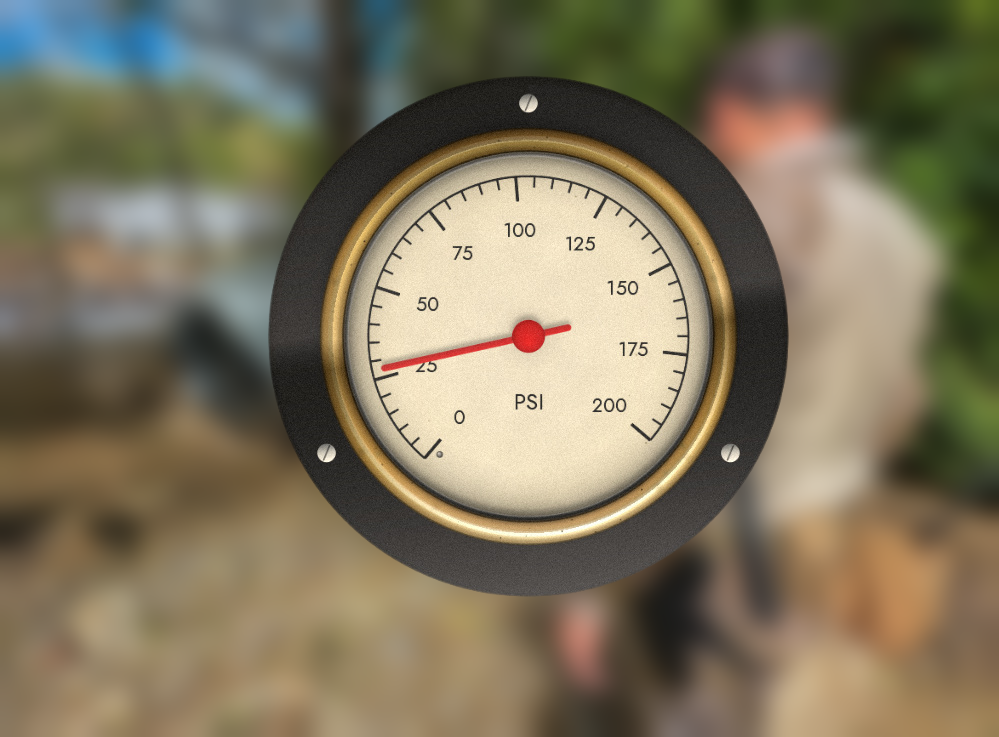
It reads 27.5 psi
